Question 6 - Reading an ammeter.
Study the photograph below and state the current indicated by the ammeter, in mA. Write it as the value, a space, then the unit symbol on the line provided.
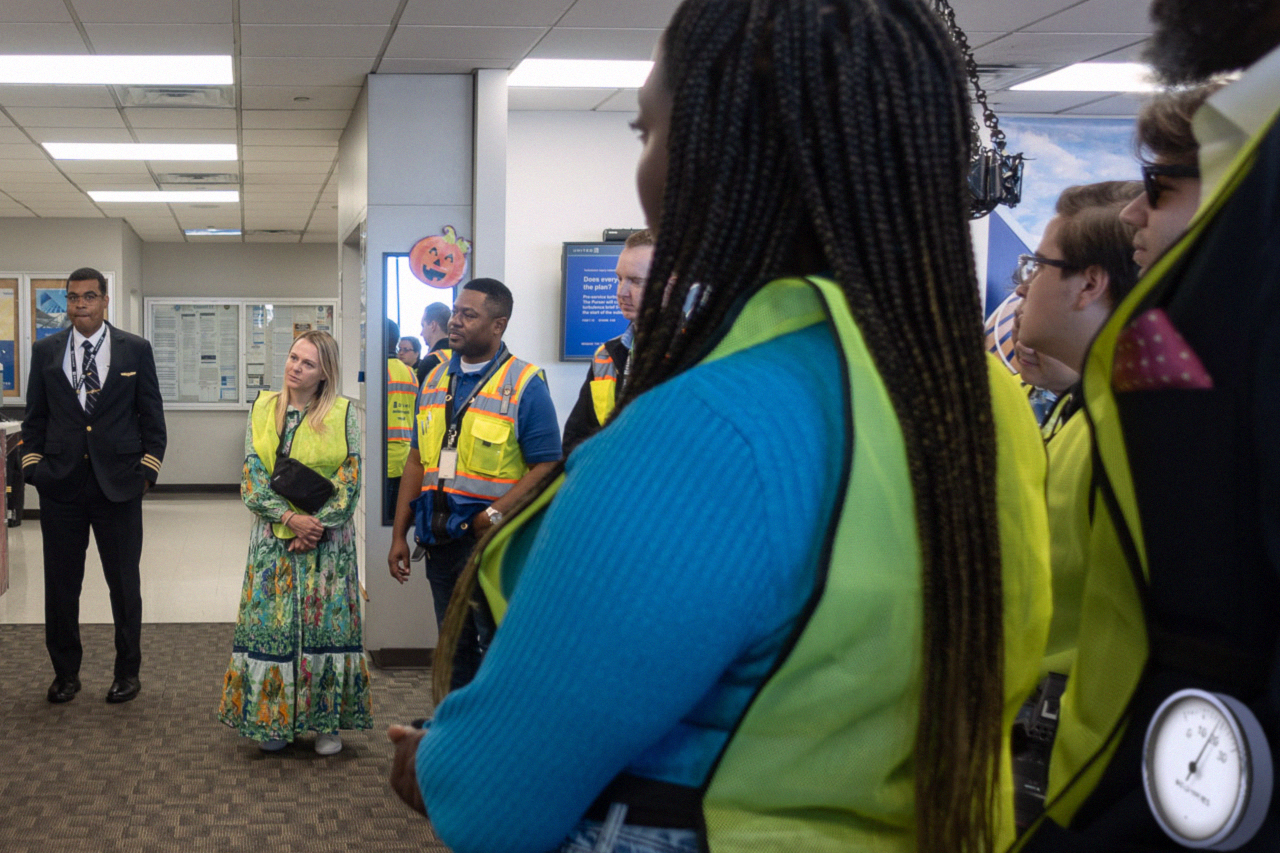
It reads 20 mA
